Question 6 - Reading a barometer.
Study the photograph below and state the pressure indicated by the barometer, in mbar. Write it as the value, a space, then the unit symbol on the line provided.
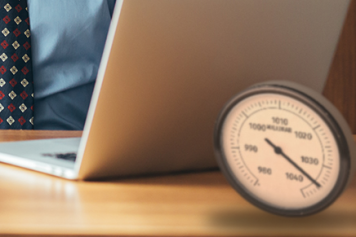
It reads 1035 mbar
